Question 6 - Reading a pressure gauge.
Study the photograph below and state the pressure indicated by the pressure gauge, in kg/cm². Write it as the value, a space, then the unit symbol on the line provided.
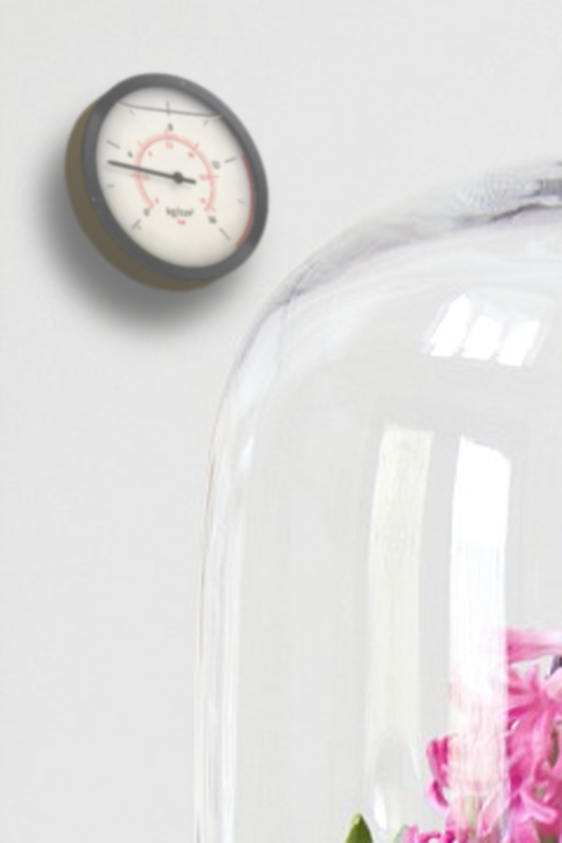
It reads 3 kg/cm²
